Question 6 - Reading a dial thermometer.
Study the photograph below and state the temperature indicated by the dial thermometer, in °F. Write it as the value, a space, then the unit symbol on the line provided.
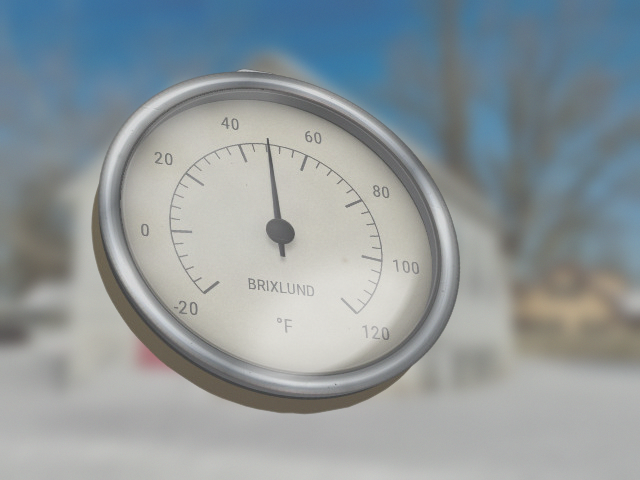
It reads 48 °F
